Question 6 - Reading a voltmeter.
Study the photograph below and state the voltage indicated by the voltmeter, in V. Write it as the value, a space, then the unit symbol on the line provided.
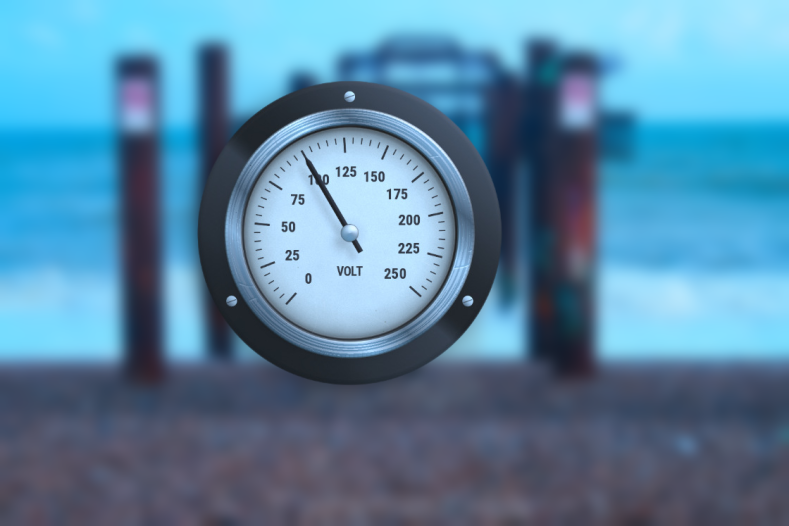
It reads 100 V
